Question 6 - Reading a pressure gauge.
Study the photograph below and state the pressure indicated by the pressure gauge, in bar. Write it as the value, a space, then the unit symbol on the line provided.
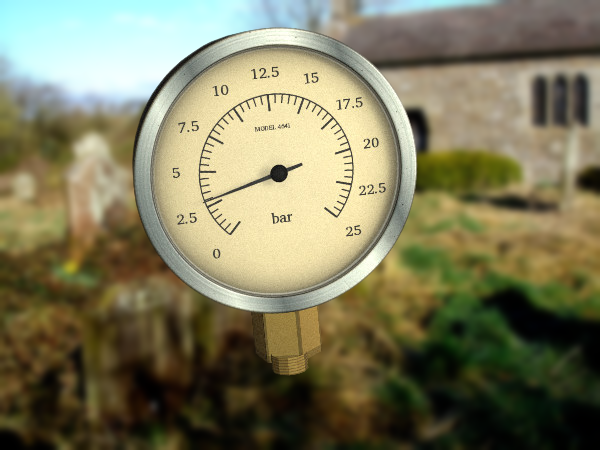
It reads 3 bar
